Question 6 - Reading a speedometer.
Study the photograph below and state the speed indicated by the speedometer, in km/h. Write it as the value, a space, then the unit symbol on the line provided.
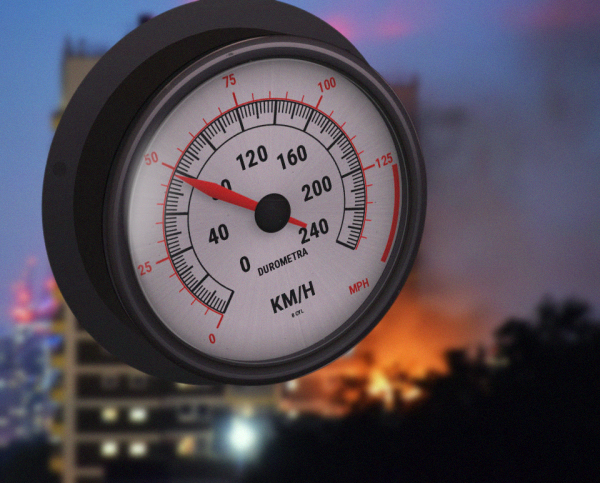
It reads 78 km/h
